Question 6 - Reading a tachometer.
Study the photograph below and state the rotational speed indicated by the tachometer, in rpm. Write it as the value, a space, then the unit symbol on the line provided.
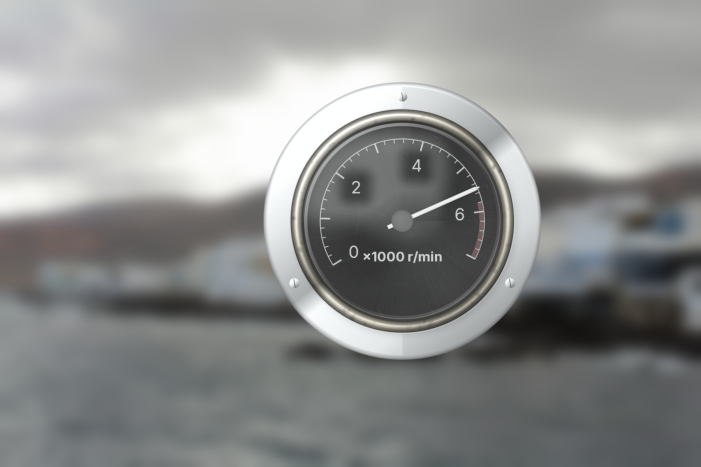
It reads 5500 rpm
